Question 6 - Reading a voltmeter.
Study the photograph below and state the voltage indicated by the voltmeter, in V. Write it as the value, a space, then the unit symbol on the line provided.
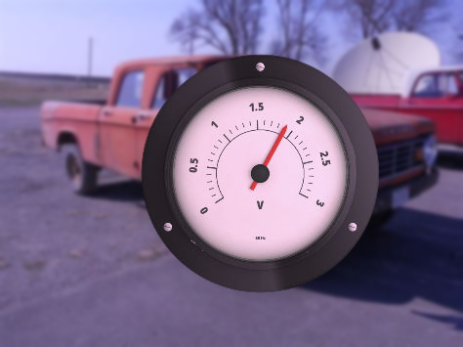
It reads 1.9 V
